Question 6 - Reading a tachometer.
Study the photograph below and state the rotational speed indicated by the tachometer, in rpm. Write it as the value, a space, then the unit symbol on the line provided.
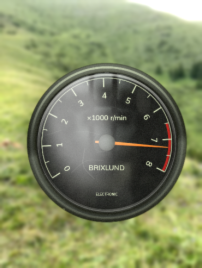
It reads 7250 rpm
